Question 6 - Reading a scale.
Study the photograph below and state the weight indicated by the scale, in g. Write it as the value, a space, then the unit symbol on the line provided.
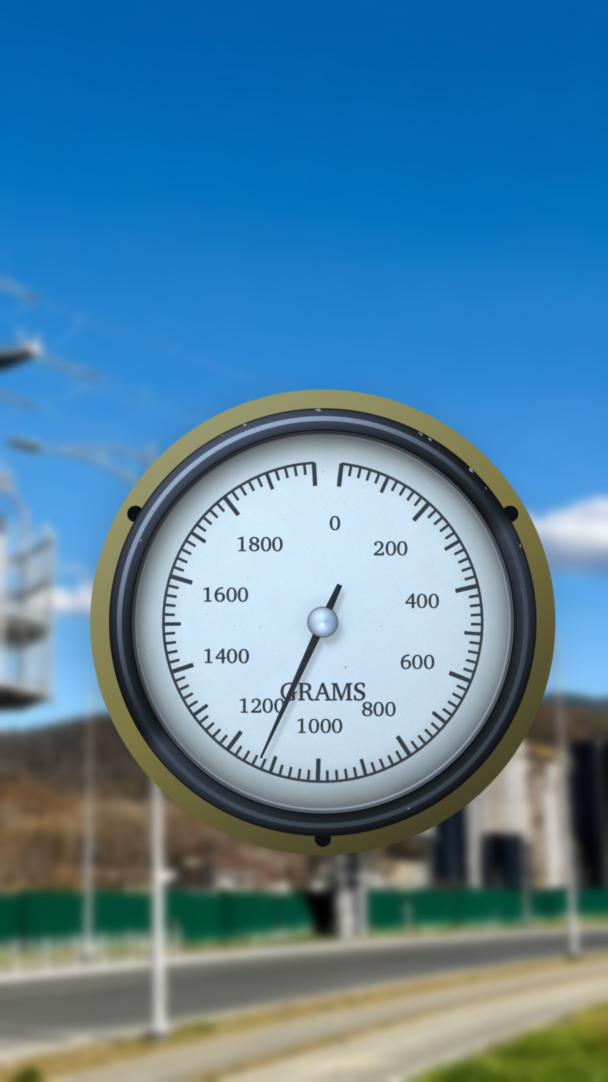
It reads 1130 g
